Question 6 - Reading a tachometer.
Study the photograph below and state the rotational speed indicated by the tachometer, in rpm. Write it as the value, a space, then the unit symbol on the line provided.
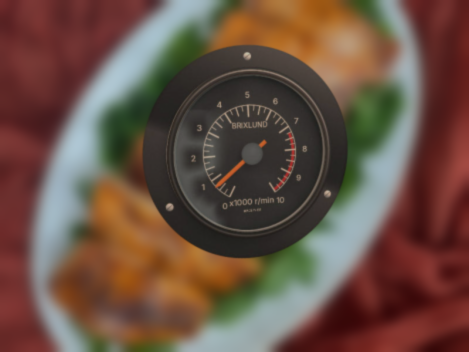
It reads 750 rpm
